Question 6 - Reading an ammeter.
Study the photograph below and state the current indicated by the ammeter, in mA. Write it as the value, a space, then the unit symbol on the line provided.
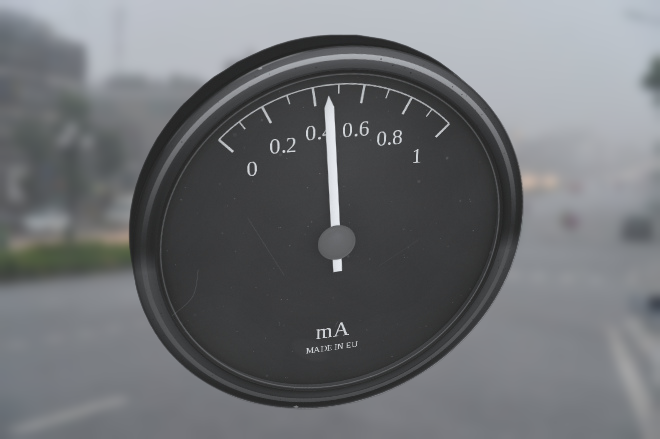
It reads 0.45 mA
